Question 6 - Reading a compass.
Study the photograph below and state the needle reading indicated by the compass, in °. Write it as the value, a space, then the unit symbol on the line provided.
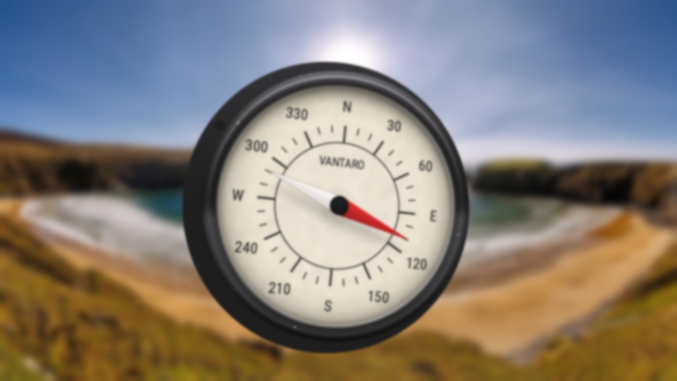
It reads 110 °
